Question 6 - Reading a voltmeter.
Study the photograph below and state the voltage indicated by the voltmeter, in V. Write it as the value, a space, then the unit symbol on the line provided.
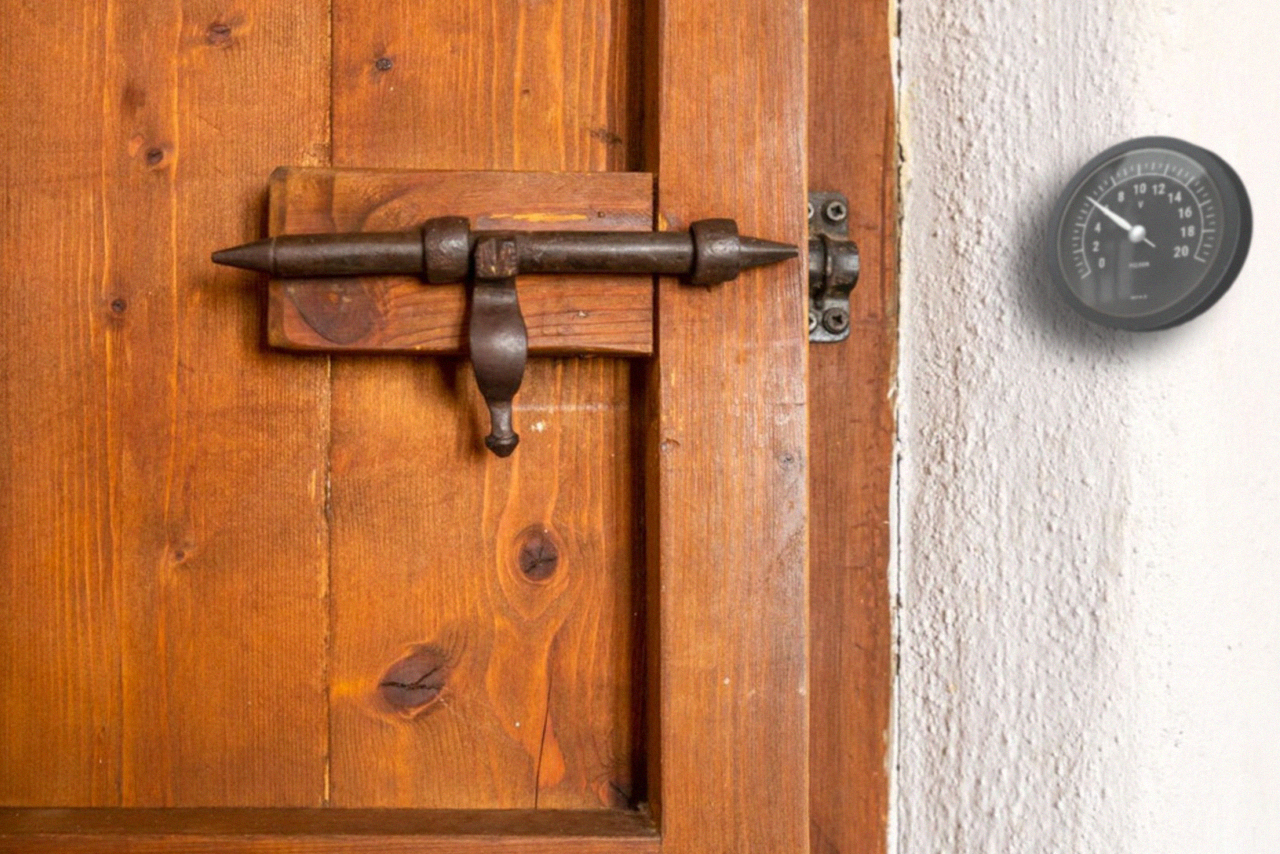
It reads 6 V
